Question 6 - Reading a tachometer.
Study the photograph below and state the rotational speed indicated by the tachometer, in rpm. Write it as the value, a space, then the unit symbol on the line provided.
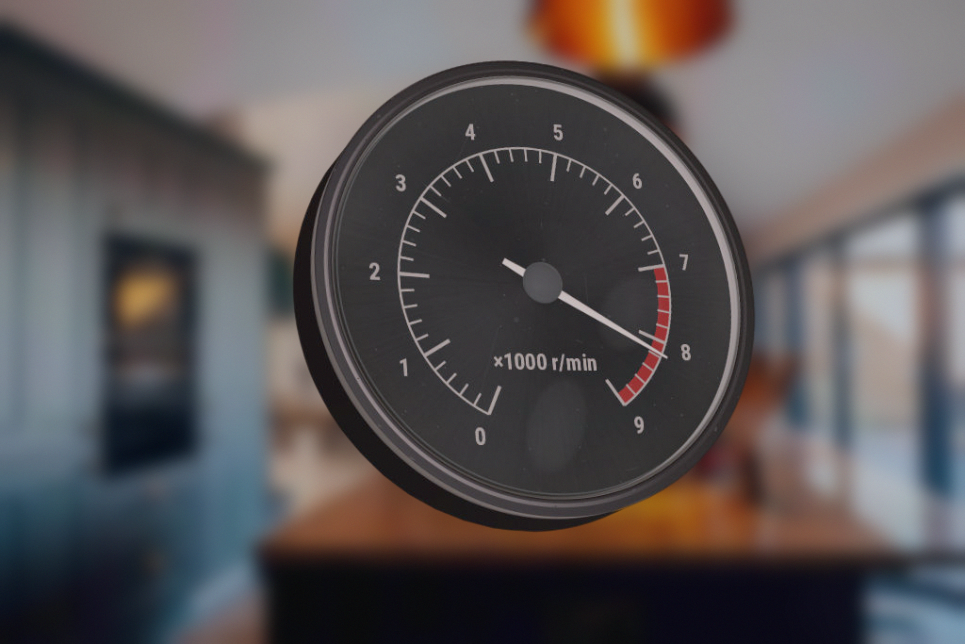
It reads 8200 rpm
